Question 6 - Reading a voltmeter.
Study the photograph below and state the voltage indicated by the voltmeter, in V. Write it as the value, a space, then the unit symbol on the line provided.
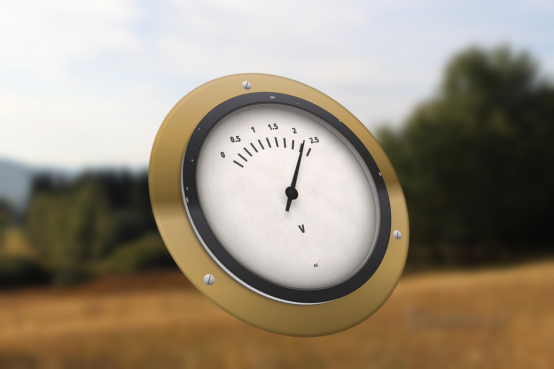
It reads 2.25 V
